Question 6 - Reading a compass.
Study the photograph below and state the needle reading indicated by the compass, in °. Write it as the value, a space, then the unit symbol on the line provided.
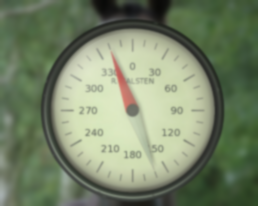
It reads 340 °
